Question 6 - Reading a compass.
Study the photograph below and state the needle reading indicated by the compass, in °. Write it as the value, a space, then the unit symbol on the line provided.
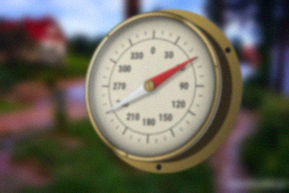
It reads 60 °
